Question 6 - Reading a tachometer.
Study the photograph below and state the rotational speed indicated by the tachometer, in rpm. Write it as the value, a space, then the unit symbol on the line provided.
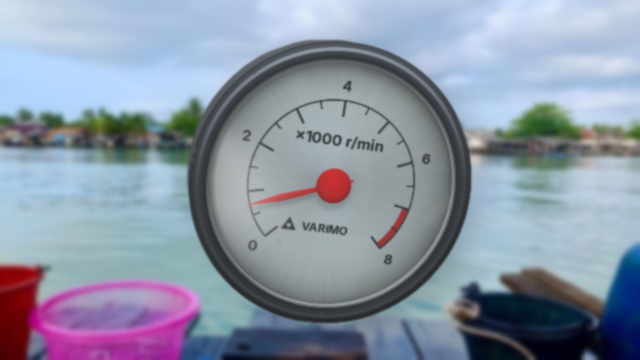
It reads 750 rpm
